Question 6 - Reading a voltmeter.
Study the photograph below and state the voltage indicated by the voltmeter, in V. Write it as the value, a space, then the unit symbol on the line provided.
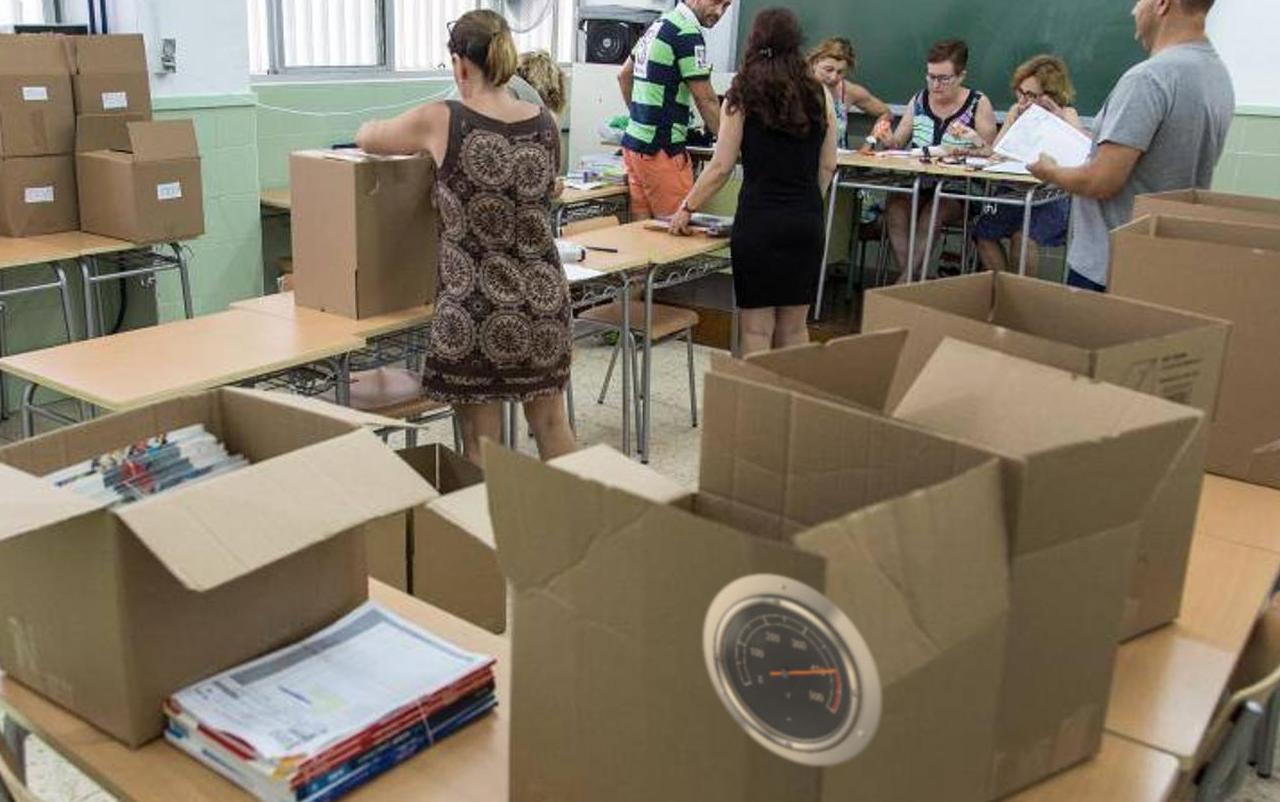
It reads 400 V
